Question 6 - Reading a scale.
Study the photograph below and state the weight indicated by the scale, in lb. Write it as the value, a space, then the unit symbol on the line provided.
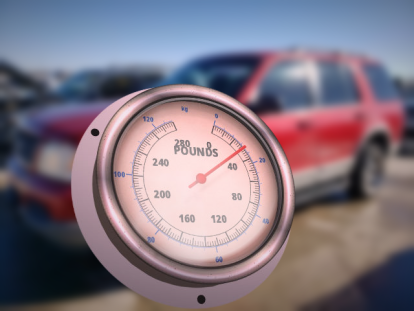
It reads 30 lb
